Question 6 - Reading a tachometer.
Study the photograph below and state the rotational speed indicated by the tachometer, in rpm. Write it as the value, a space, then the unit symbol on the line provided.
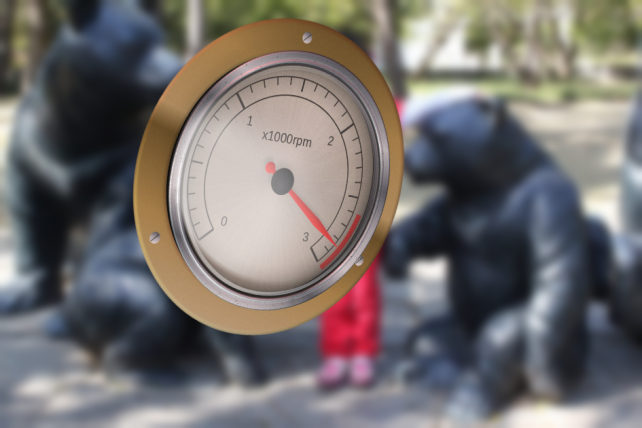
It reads 2850 rpm
